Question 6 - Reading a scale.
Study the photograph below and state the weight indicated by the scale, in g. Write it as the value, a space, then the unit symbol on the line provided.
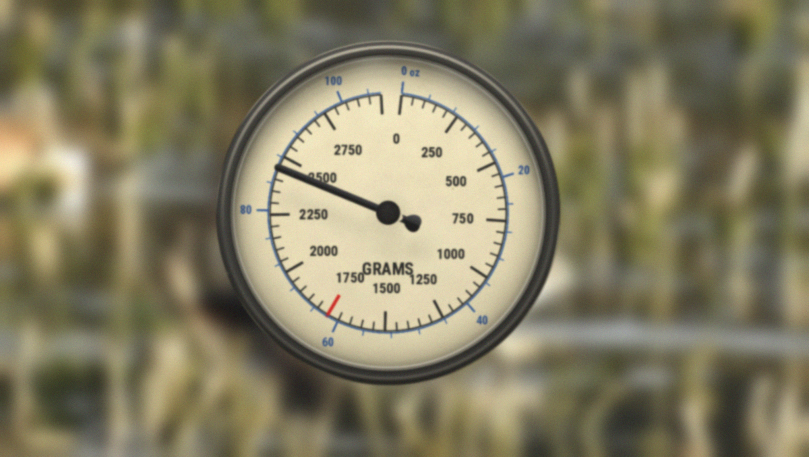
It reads 2450 g
